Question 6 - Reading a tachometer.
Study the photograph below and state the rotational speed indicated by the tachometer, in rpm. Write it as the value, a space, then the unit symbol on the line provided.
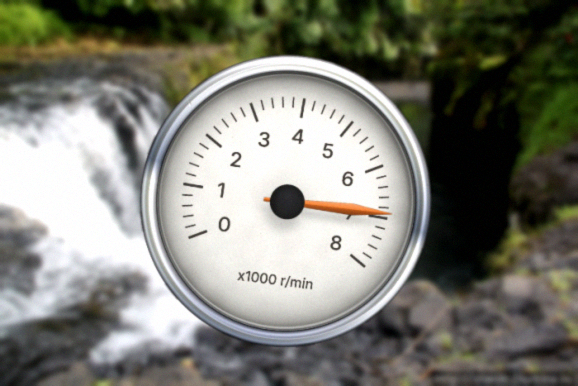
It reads 6900 rpm
